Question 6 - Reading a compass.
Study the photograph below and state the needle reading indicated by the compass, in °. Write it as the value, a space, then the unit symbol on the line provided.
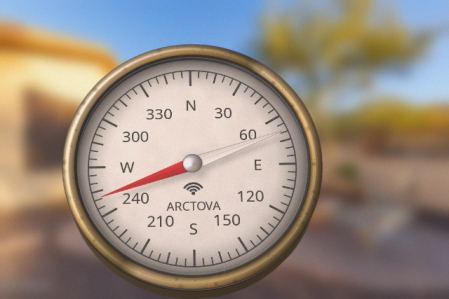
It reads 250 °
